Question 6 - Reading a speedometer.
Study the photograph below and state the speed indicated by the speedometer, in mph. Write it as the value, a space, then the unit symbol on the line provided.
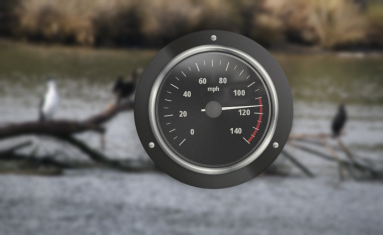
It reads 115 mph
